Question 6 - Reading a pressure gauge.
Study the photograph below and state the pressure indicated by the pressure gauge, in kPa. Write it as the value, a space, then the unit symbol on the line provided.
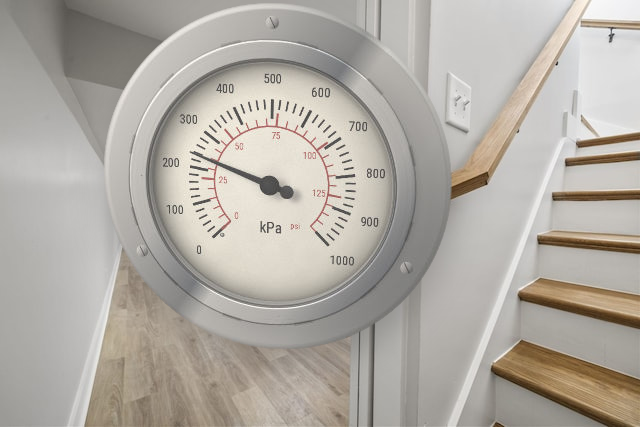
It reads 240 kPa
